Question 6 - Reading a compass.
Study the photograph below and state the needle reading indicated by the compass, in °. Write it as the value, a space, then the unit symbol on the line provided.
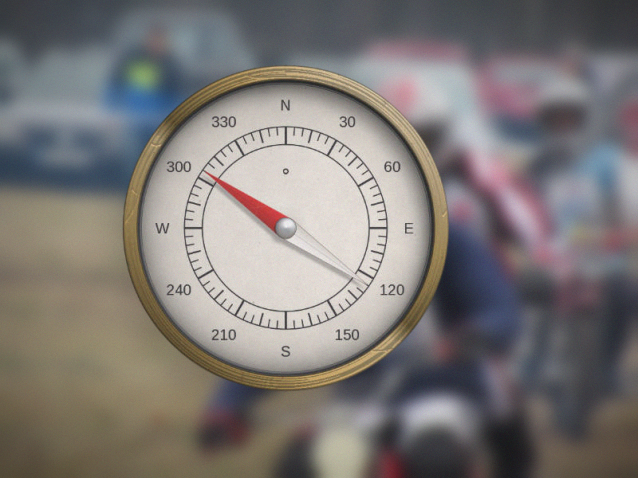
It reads 305 °
